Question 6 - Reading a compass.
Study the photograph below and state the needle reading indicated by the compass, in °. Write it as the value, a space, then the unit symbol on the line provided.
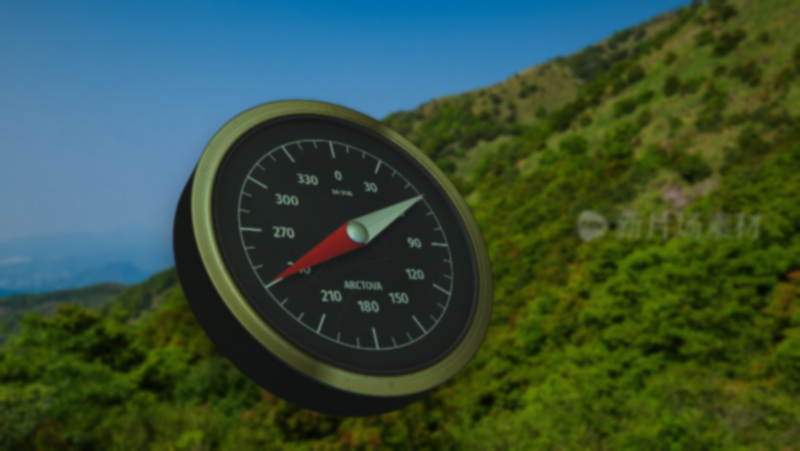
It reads 240 °
